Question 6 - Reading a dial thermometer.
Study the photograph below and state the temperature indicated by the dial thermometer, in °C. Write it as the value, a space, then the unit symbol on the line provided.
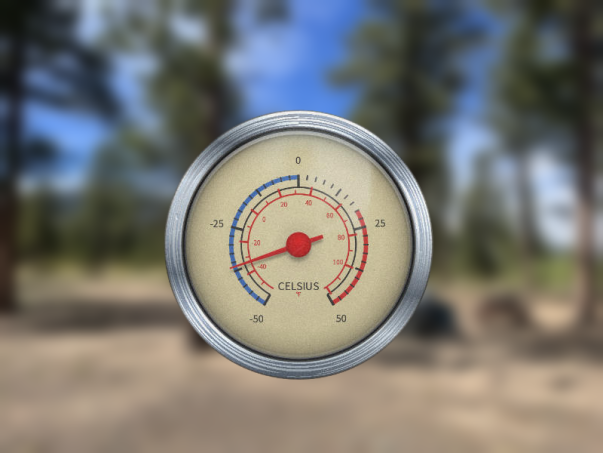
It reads -36.25 °C
